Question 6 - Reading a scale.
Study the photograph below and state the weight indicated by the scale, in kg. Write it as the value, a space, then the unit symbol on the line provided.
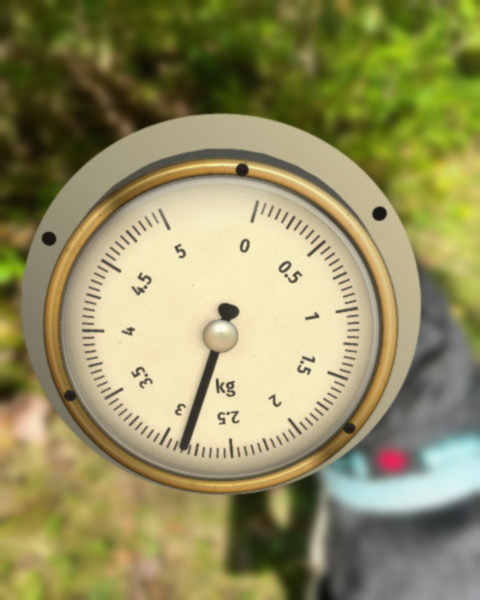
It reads 2.85 kg
